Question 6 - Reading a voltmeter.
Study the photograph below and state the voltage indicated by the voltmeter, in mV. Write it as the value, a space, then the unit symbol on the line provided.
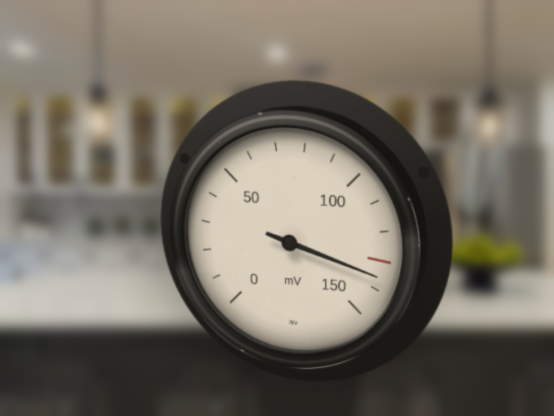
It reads 135 mV
